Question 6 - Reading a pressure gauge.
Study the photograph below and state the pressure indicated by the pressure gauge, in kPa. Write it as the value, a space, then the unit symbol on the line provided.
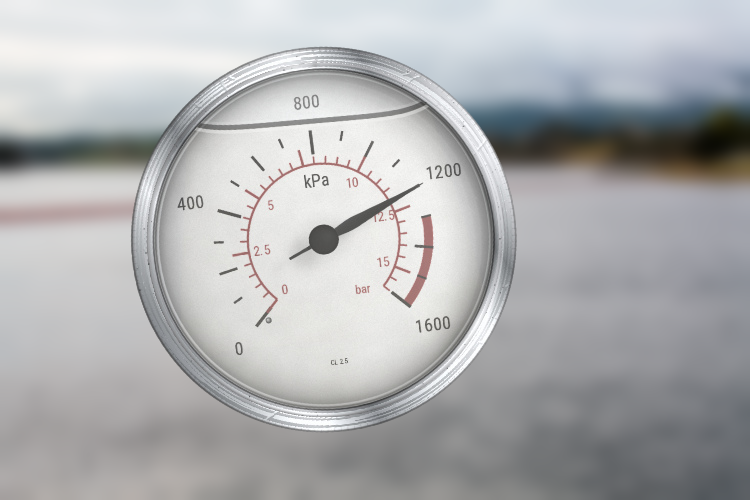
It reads 1200 kPa
